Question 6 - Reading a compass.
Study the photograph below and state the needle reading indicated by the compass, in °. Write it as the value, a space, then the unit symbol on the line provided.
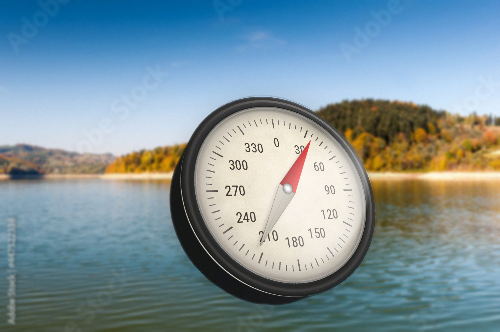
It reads 35 °
